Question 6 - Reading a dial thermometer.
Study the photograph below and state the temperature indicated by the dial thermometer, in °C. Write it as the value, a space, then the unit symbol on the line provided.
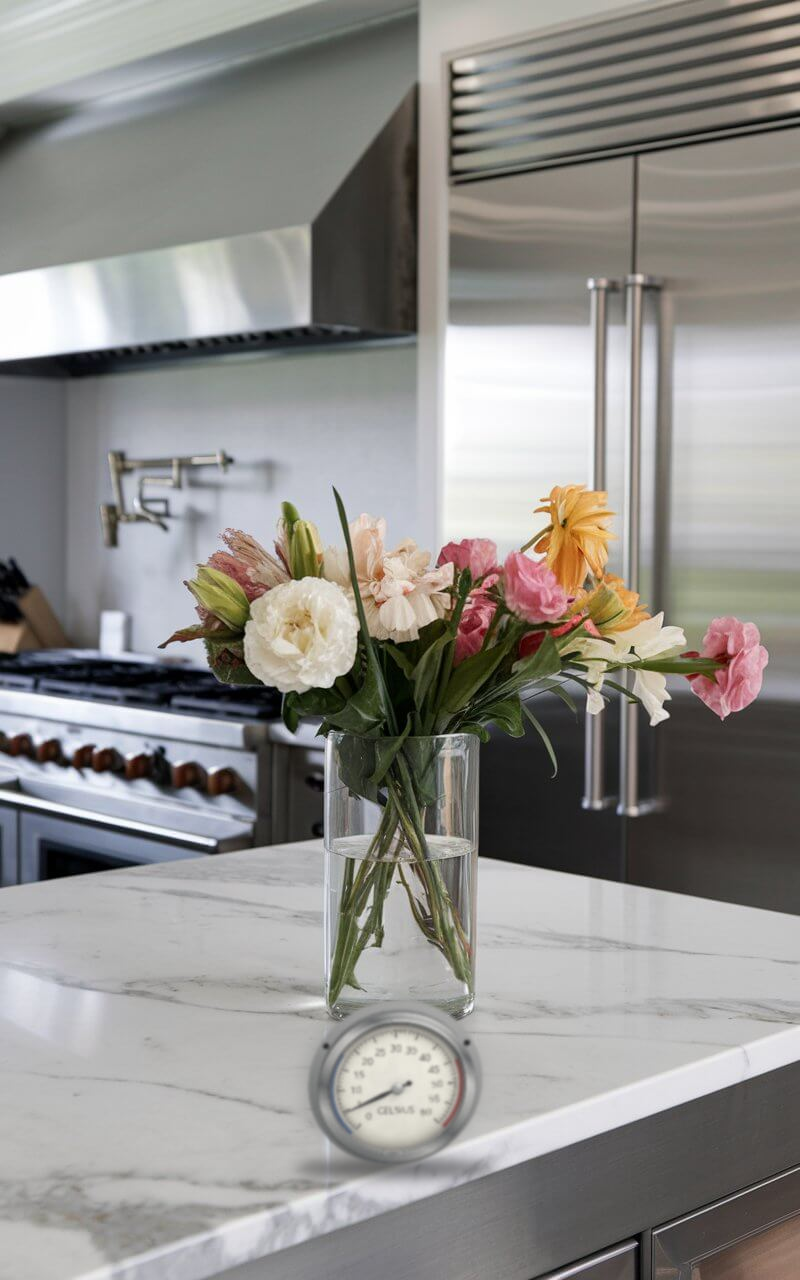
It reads 5 °C
